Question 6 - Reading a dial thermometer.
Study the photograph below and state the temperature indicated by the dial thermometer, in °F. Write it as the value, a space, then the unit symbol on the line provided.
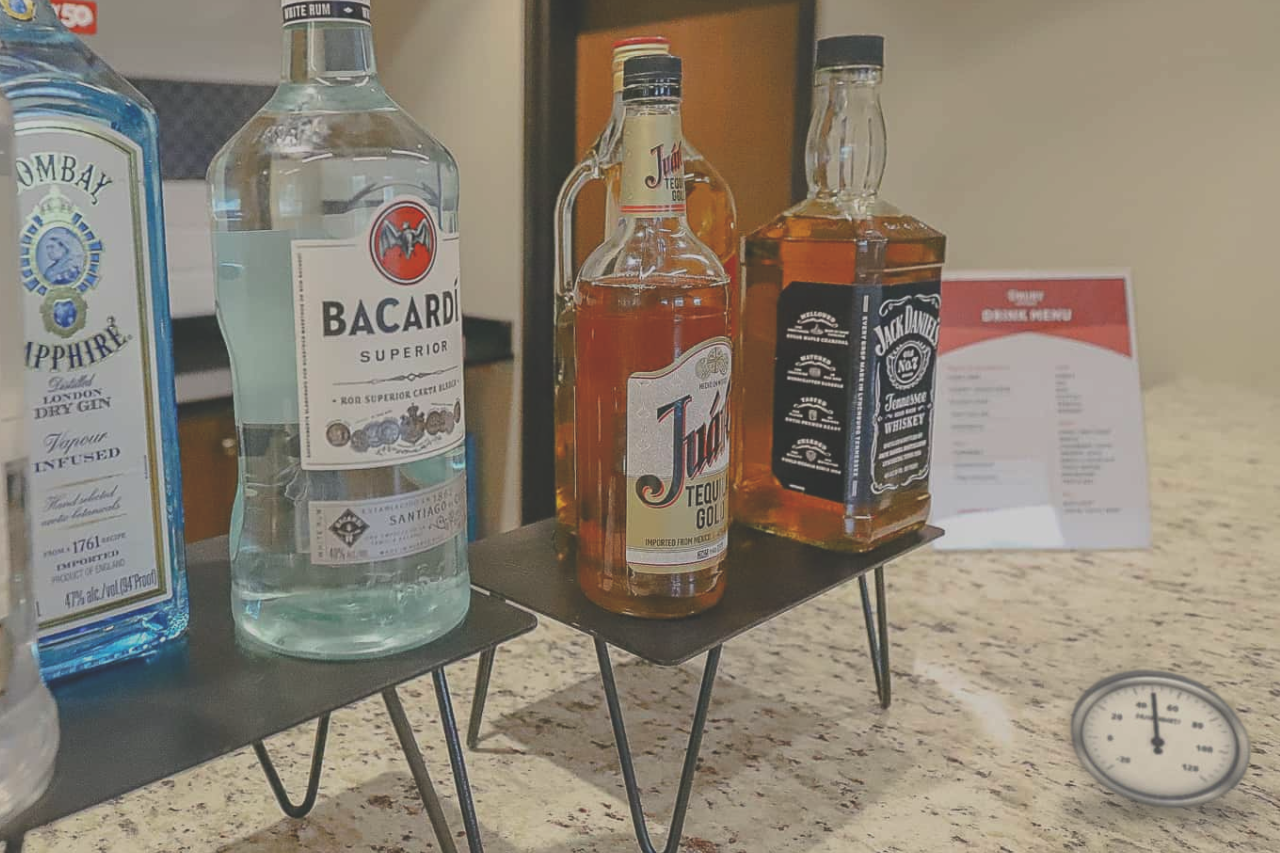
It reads 48 °F
